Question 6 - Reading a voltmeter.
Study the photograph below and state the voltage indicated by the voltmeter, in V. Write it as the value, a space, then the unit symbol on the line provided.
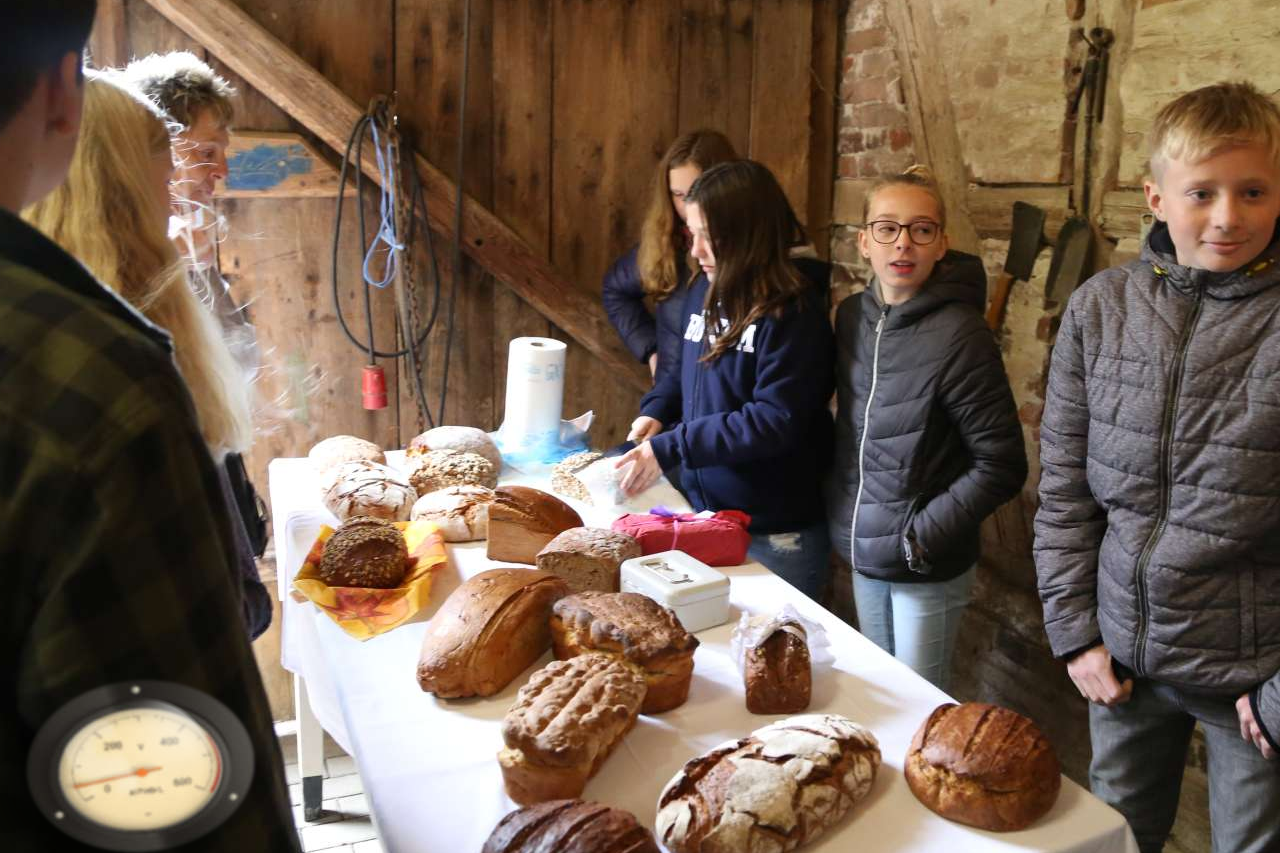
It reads 50 V
